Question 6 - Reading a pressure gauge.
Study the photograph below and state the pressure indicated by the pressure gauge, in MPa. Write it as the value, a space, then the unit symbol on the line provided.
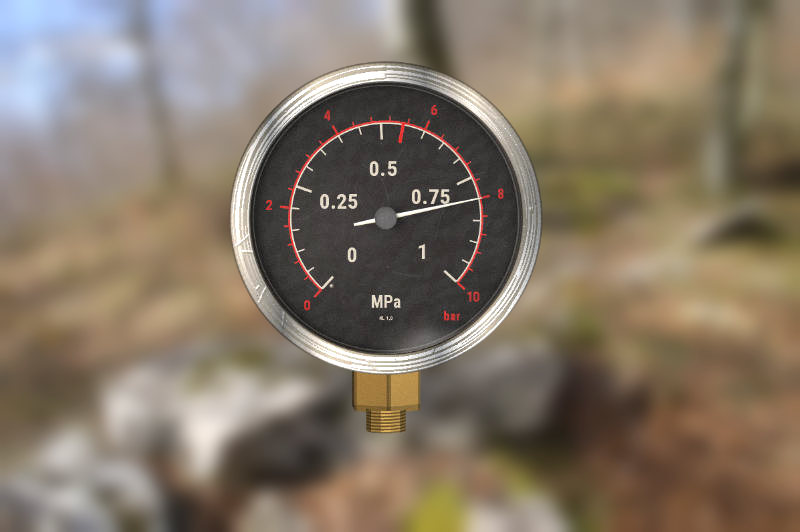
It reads 0.8 MPa
